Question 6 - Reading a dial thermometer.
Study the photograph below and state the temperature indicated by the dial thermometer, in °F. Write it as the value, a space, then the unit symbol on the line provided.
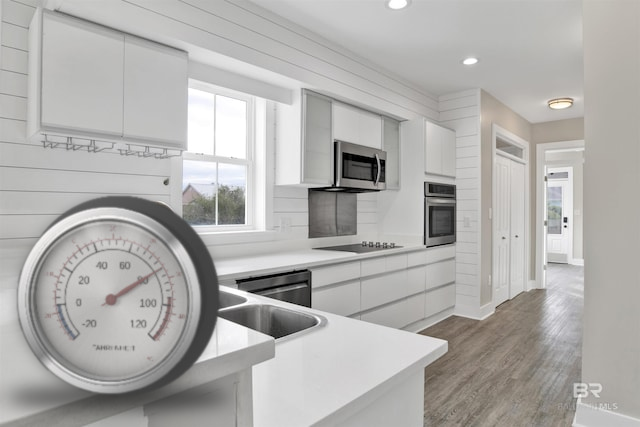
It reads 80 °F
